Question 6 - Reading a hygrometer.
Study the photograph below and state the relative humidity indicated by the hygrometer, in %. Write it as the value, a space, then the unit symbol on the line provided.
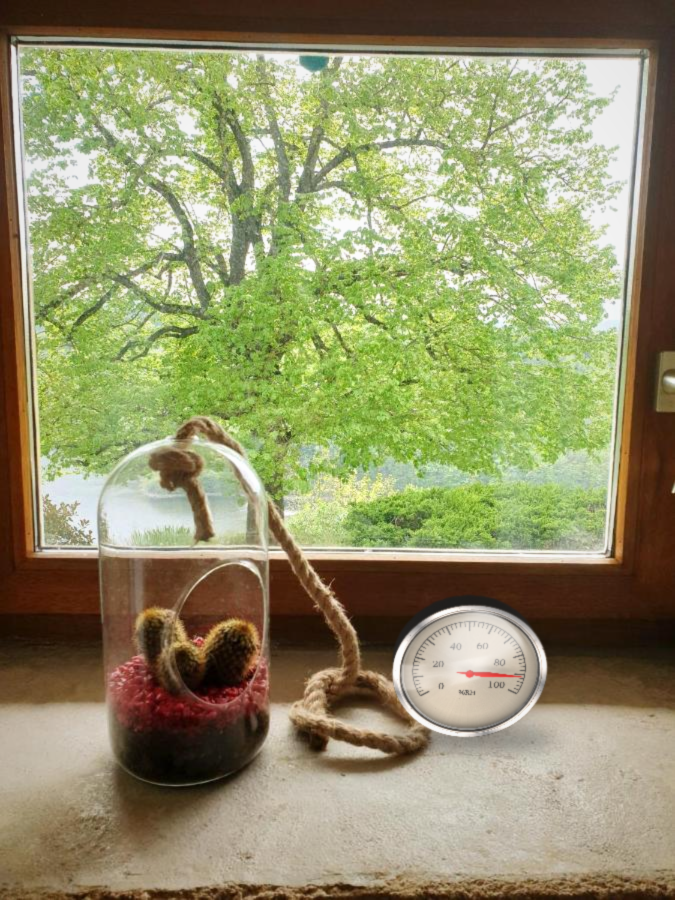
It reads 90 %
